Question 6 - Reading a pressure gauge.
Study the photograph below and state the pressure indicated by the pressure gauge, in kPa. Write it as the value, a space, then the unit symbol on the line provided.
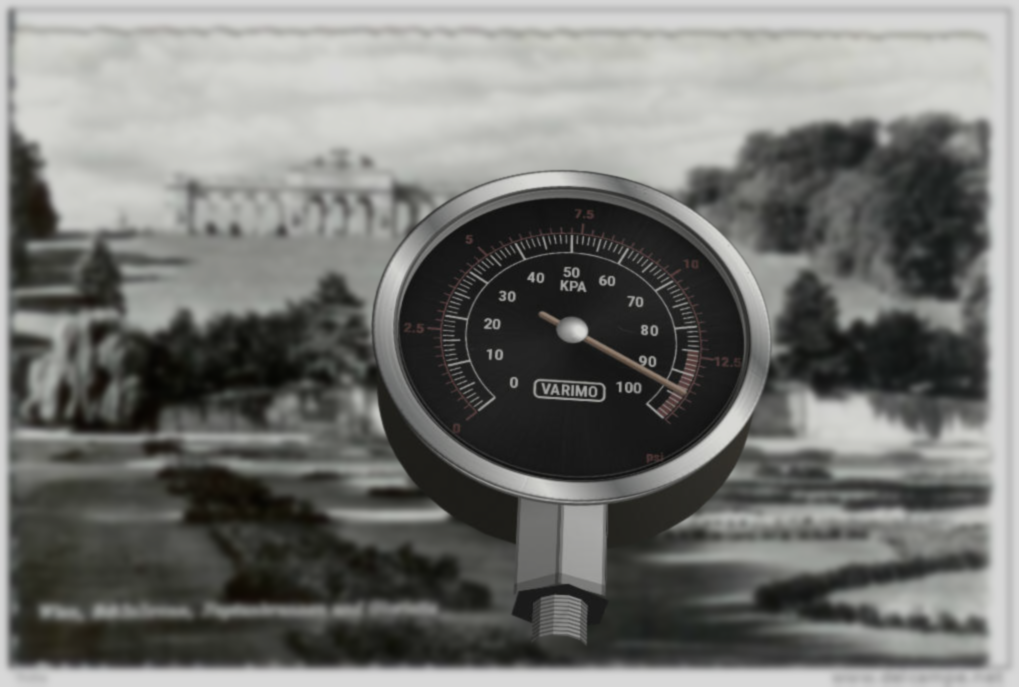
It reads 95 kPa
